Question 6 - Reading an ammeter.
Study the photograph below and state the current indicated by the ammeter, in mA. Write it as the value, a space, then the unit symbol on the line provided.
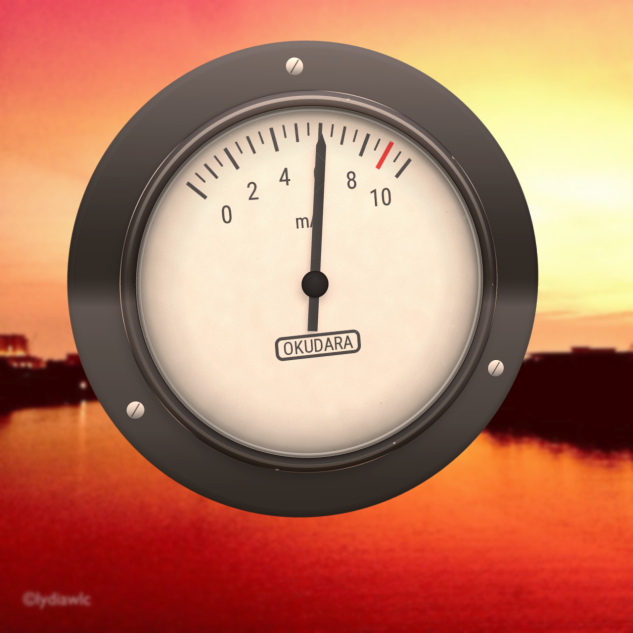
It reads 6 mA
